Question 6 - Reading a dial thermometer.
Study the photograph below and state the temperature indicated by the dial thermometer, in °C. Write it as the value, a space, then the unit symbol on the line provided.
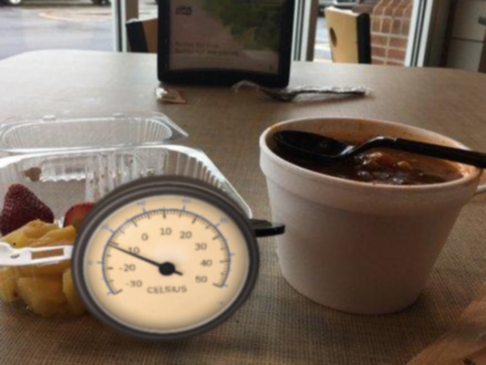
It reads -10 °C
